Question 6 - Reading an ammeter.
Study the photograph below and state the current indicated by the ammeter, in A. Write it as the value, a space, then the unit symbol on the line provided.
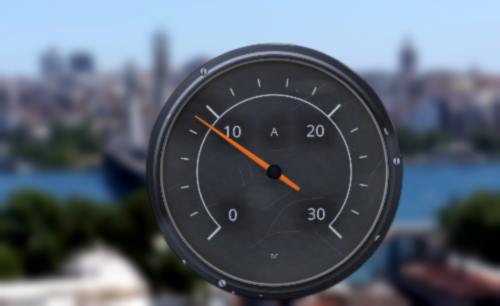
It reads 9 A
